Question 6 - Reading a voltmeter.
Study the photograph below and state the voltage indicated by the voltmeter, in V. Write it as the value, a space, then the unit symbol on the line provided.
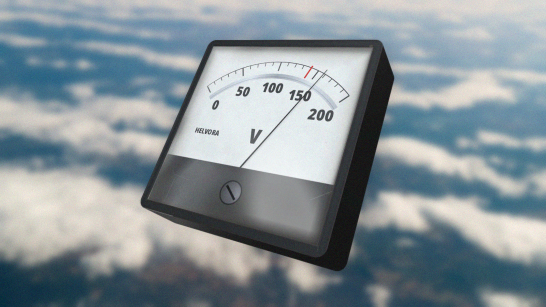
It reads 160 V
